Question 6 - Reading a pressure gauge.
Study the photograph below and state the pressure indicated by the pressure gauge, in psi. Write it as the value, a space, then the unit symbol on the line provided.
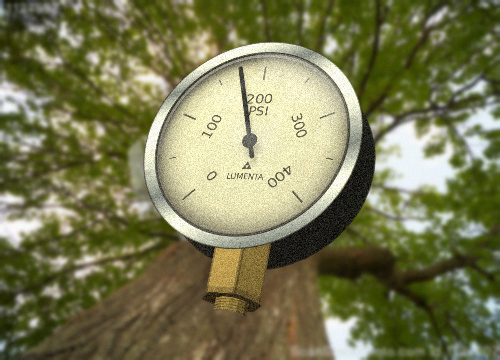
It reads 175 psi
